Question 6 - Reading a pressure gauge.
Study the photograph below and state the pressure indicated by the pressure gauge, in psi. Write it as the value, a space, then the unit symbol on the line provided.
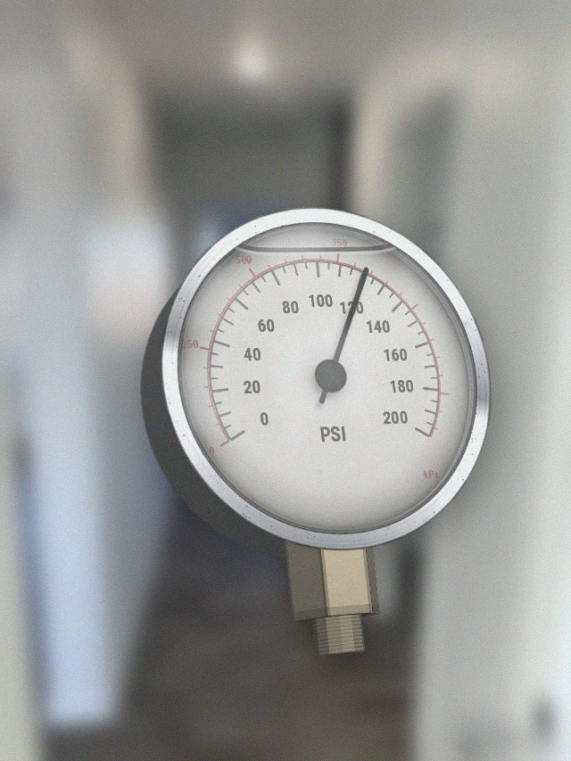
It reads 120 psi
